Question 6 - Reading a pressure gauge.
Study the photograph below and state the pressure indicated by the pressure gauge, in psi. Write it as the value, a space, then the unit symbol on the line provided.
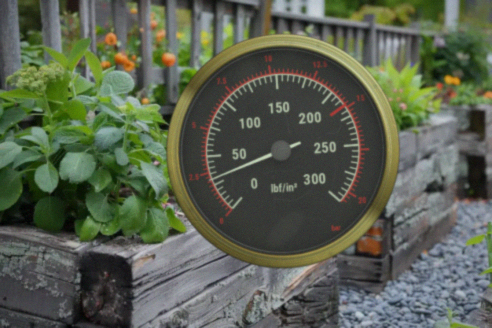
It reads 30 psi
